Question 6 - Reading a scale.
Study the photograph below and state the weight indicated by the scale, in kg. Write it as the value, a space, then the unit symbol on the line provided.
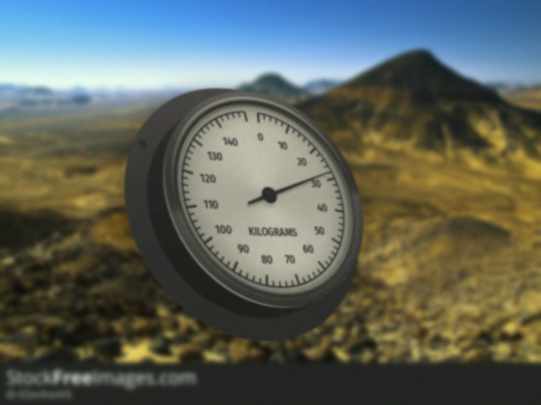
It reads 28 kg
